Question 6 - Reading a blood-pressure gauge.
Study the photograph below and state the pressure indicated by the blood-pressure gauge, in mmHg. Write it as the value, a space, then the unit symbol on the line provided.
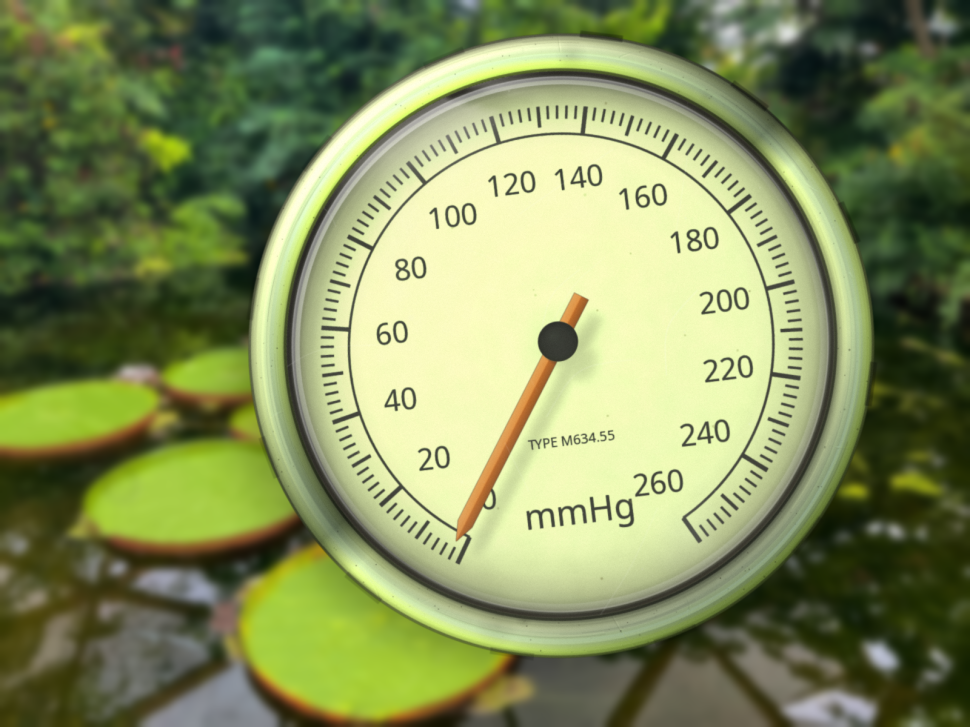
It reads 2 mmHg
